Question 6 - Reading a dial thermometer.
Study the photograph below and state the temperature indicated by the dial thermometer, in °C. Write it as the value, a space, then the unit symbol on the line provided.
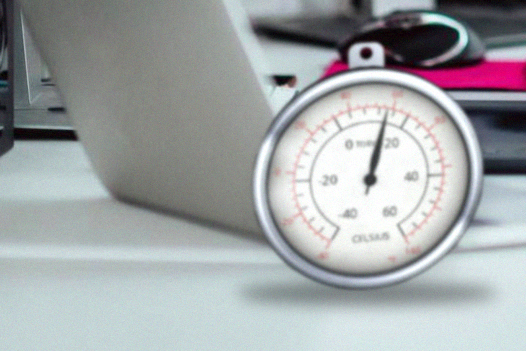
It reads 14 °C
